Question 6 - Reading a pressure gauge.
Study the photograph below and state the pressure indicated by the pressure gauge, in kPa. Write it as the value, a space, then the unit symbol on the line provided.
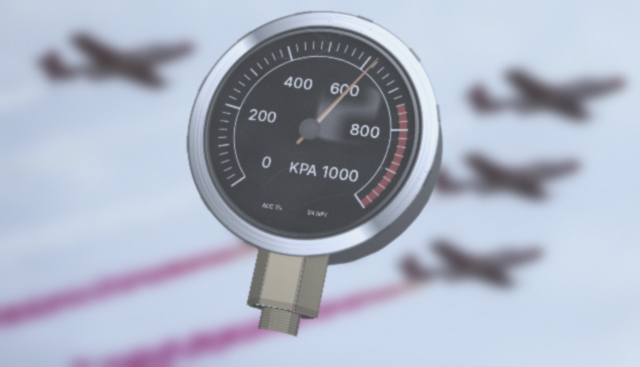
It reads 620 kPa
